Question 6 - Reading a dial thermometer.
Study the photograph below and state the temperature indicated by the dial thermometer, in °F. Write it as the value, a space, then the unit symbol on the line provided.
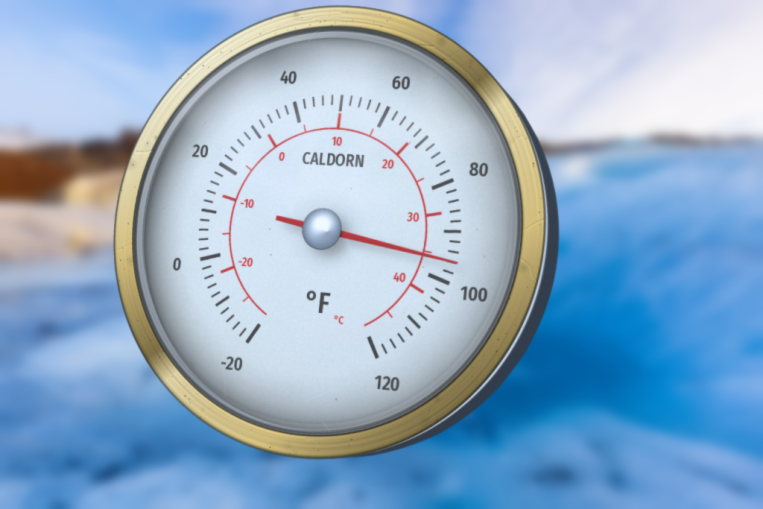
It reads 96 °F
